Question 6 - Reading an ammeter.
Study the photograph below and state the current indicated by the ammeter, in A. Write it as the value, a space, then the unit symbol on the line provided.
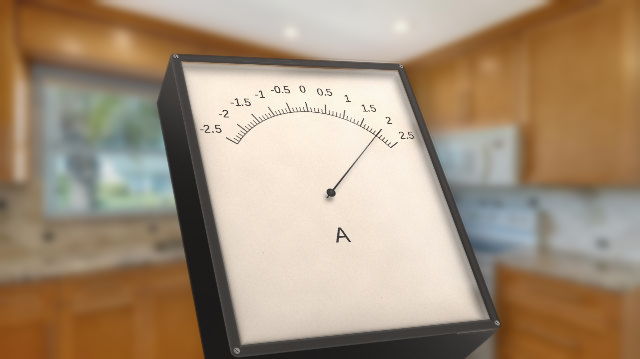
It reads 2 A
